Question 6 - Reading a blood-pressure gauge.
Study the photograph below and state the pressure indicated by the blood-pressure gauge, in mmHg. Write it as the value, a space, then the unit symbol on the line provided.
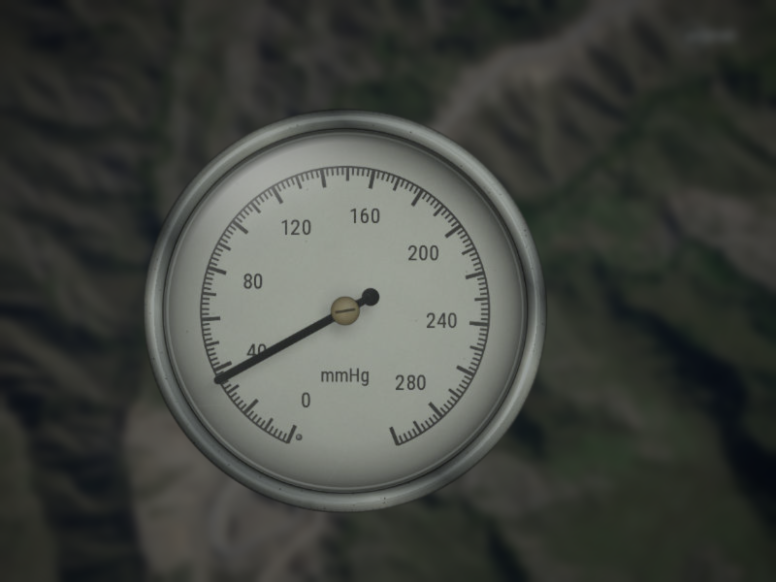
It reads 36 mmHg
